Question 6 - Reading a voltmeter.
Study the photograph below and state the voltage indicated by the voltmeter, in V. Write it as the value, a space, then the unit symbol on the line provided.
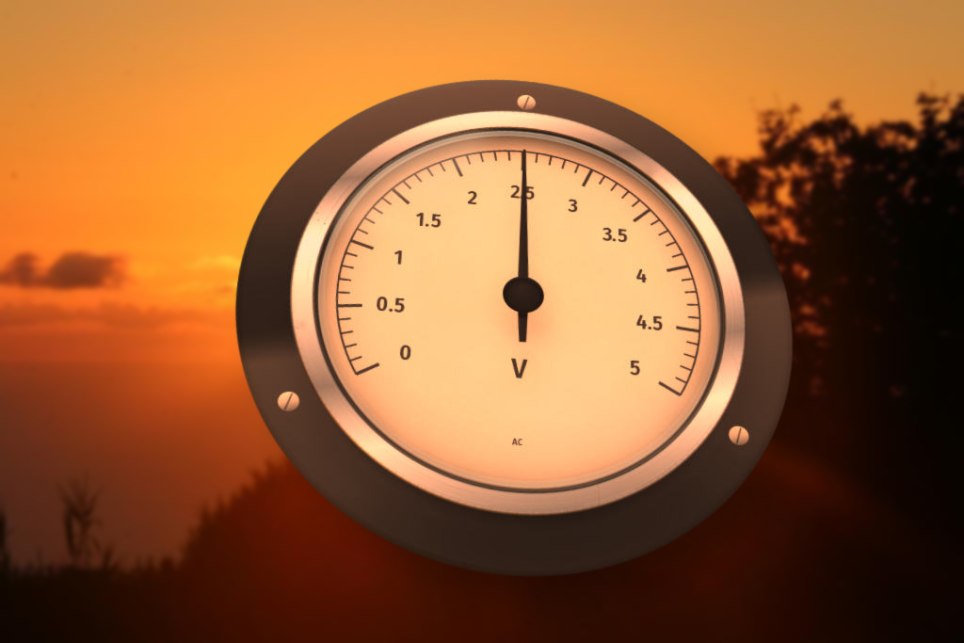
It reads 2.5 V
